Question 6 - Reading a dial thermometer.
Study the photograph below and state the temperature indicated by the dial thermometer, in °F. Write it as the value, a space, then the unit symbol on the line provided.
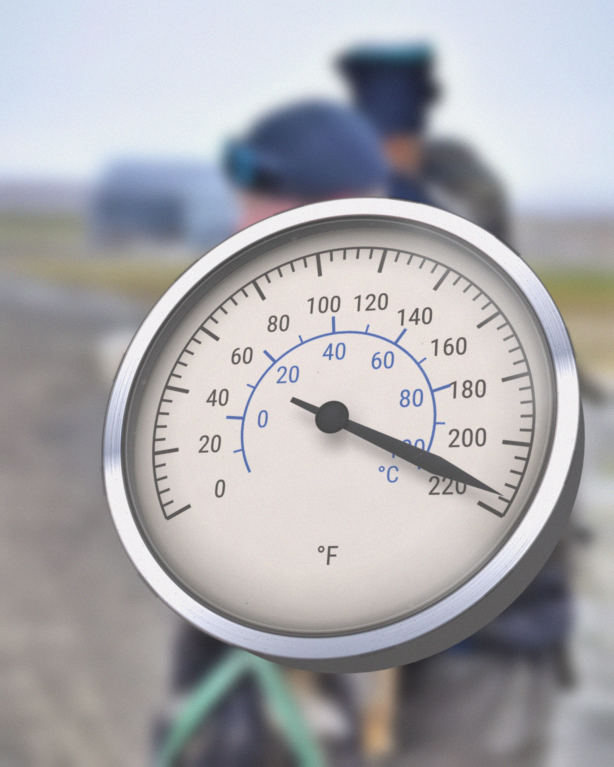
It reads 216 °F
